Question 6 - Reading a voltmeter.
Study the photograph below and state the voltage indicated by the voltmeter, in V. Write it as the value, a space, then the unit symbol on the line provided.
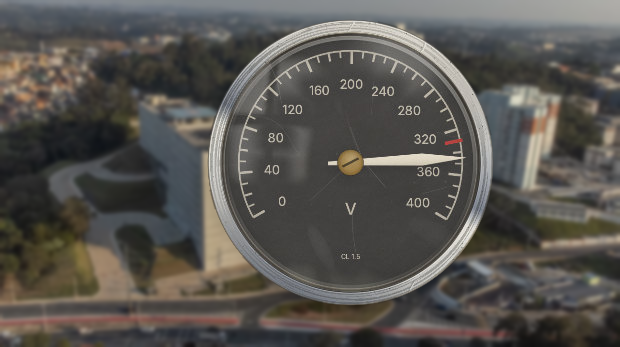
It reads 345 V
